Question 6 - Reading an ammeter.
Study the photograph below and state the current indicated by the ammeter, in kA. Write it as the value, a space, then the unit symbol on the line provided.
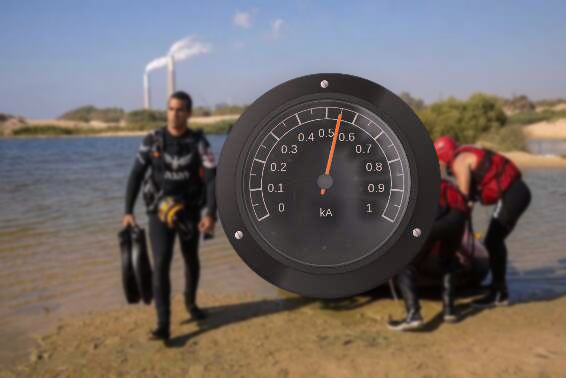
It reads 0.55 kA
